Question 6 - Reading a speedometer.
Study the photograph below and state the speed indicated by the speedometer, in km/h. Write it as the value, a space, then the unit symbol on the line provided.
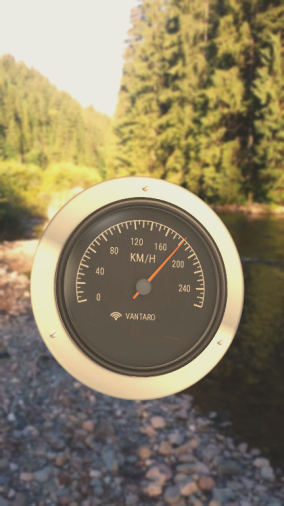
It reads 180 km/h
